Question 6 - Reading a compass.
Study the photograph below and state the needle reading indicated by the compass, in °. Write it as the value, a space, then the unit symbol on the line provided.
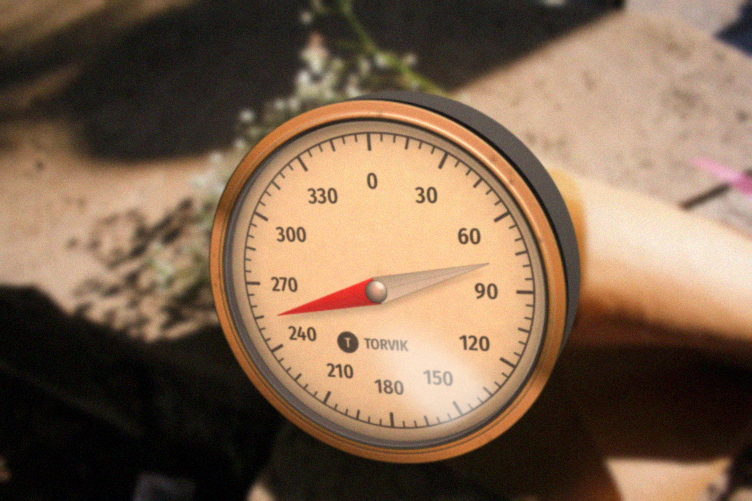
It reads 255 °
